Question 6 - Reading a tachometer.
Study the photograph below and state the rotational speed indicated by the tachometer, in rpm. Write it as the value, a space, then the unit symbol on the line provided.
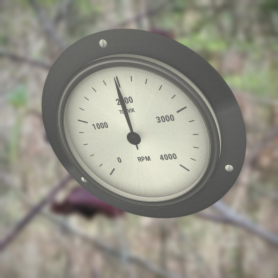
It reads 2000 rpm
